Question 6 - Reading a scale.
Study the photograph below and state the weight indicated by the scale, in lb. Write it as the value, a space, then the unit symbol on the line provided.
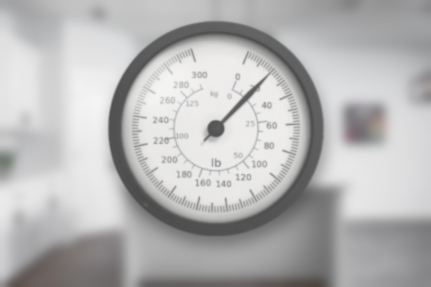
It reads 20 lb
